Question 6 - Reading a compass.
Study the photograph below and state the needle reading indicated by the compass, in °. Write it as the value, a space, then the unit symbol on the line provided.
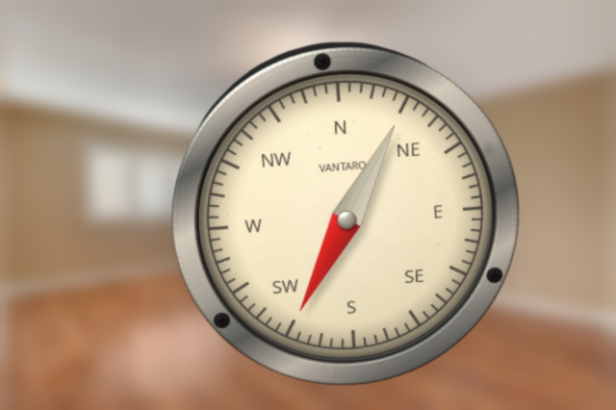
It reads 210 °
